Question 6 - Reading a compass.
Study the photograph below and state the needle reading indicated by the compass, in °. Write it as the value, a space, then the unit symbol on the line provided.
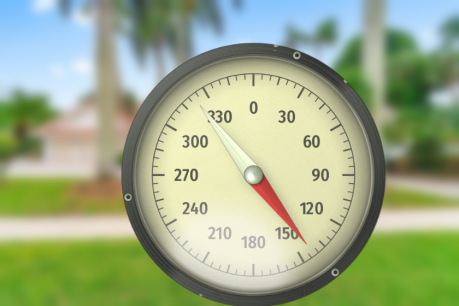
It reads 142.5 °
